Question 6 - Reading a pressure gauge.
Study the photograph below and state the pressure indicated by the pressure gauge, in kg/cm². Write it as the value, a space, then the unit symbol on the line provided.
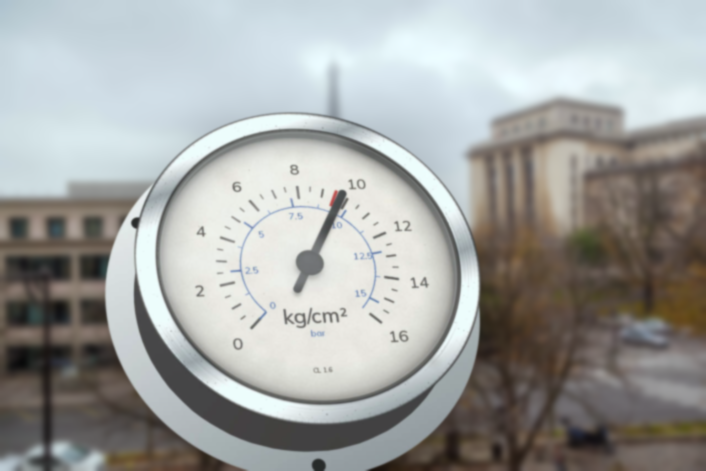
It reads 9.75 kg/cm²
